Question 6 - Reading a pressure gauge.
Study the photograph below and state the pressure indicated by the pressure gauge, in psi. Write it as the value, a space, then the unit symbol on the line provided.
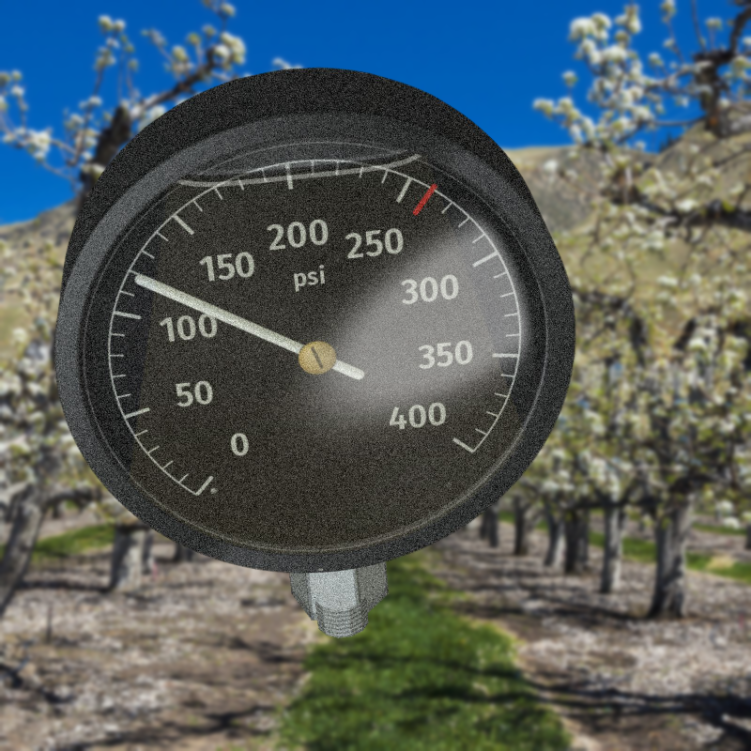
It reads 120 psi
